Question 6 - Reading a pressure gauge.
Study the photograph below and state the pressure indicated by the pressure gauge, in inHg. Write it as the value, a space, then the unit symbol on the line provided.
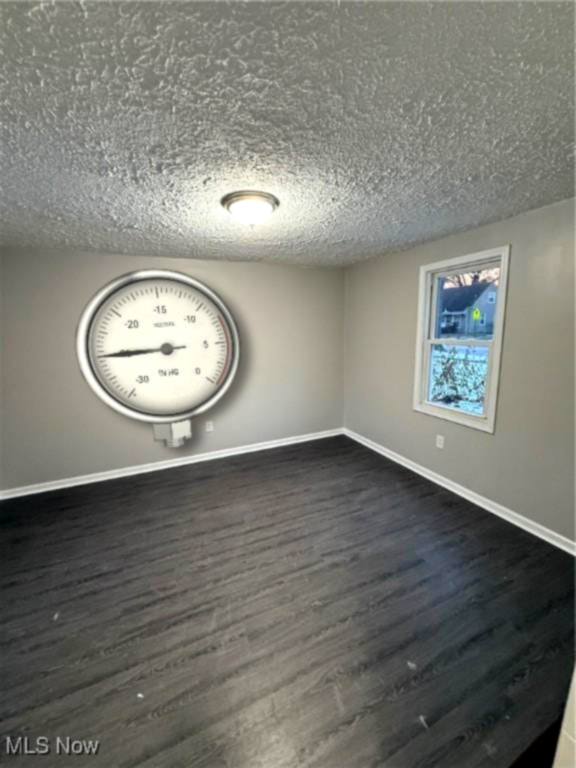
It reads -25 inHg
